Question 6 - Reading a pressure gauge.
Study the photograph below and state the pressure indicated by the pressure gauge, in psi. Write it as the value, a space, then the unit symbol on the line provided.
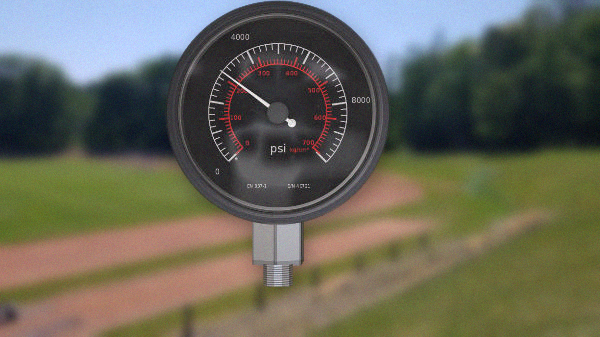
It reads 3000 psi
